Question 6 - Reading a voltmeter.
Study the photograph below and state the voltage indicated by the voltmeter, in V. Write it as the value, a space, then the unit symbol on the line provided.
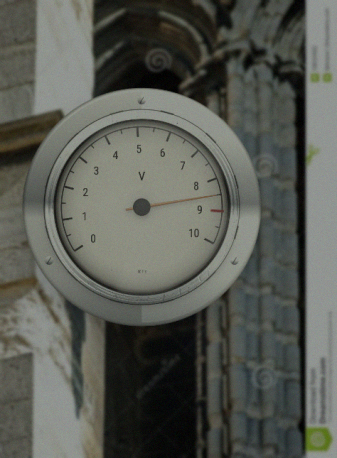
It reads 8.5 V
